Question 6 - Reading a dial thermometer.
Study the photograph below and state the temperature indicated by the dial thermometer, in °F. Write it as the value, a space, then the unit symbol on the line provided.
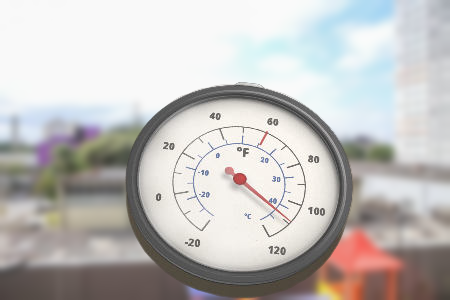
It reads 110 °F
